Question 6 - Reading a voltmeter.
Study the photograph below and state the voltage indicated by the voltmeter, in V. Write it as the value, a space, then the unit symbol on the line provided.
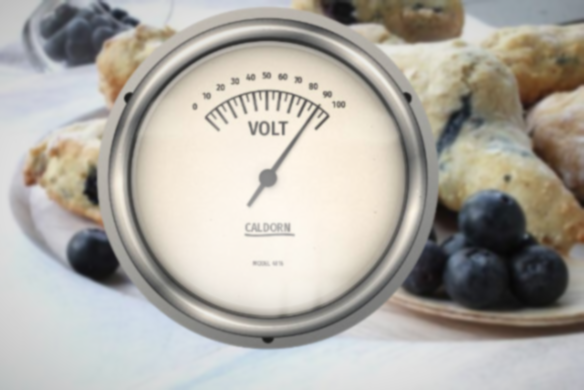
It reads 90 V
